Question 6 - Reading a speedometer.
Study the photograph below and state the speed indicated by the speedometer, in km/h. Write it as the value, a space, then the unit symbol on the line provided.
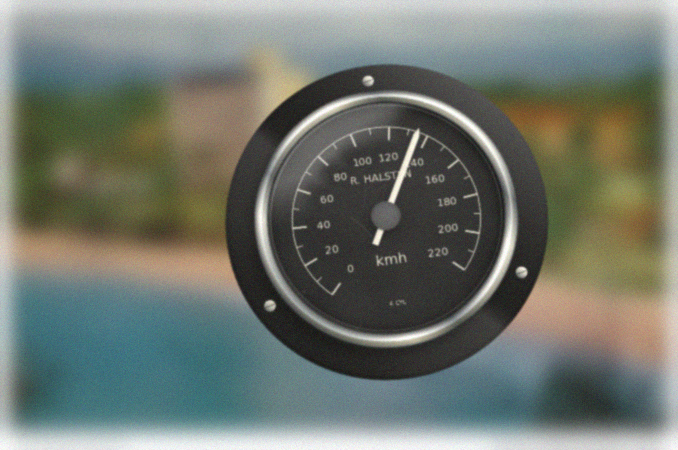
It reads 135 km/h
